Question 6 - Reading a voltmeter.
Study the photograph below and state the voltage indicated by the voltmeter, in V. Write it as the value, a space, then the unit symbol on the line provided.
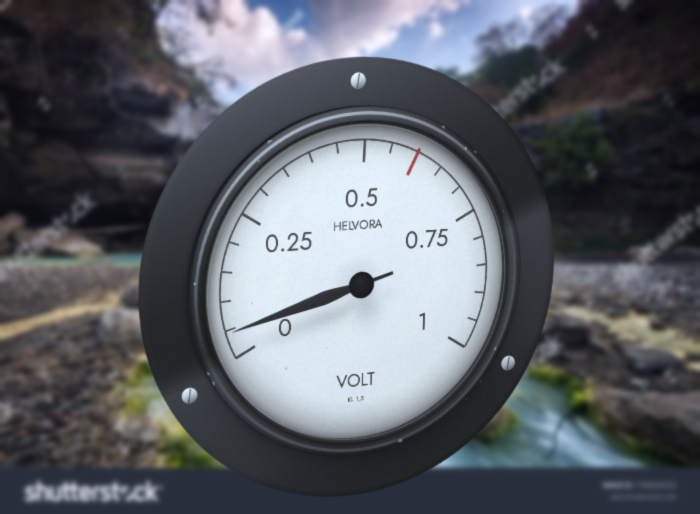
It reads 0.05 V
